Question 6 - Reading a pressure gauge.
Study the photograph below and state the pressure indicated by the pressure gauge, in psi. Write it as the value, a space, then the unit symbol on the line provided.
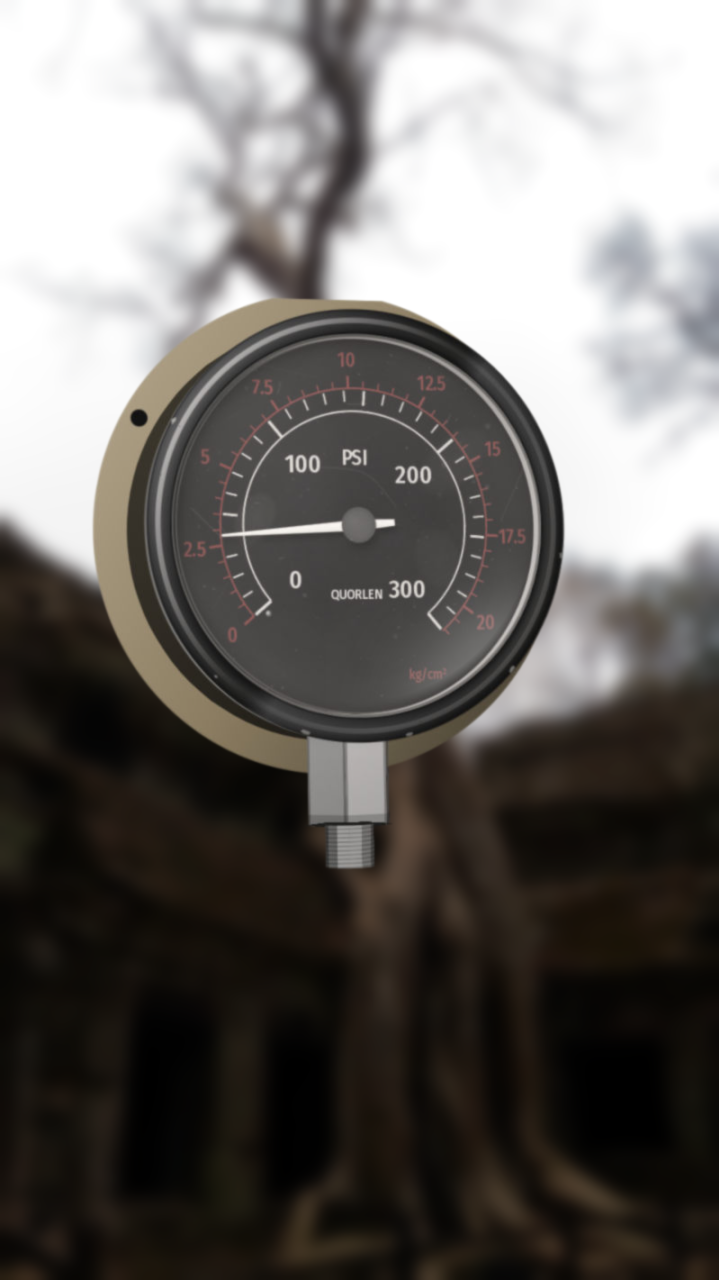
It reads 40 psi
